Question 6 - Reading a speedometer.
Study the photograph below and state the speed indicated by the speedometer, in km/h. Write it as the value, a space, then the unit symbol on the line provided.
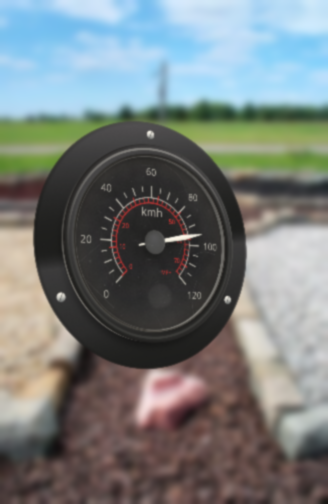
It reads 95 km/h
